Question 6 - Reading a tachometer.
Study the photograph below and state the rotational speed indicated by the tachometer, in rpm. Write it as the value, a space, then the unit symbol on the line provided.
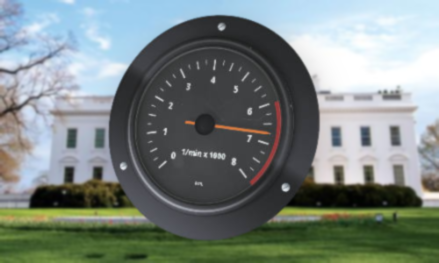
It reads 6750 rpm
